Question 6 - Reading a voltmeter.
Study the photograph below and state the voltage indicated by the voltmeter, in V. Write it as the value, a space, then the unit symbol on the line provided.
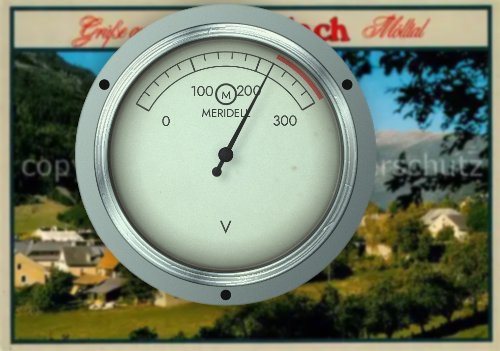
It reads 220 V
